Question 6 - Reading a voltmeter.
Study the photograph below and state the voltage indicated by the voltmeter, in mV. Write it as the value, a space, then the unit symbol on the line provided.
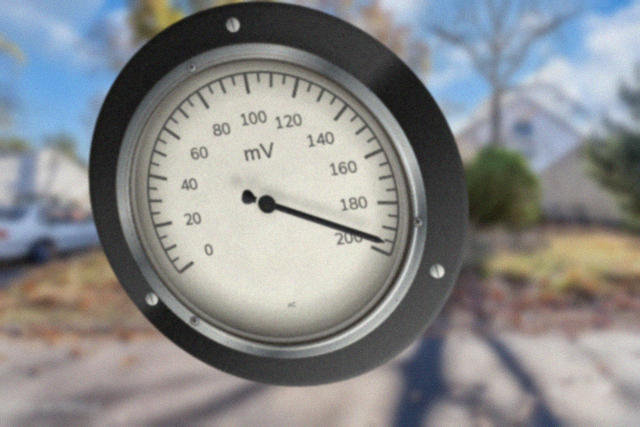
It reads 195 mV
